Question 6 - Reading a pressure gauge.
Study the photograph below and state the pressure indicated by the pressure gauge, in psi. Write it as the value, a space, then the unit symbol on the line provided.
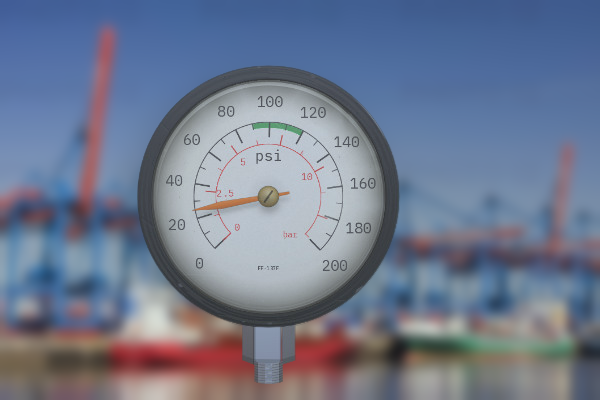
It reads 25 psi
